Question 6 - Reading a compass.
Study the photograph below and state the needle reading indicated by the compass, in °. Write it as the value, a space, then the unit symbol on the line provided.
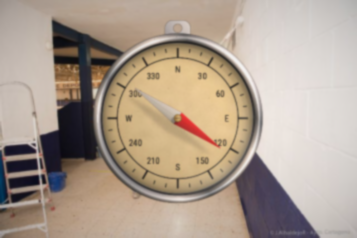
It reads 125 °
